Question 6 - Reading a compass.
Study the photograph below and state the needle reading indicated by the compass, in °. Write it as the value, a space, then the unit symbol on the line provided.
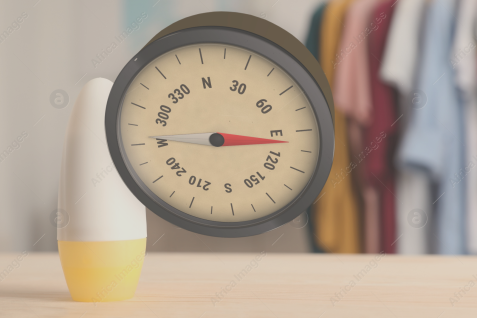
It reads 97.5 °
